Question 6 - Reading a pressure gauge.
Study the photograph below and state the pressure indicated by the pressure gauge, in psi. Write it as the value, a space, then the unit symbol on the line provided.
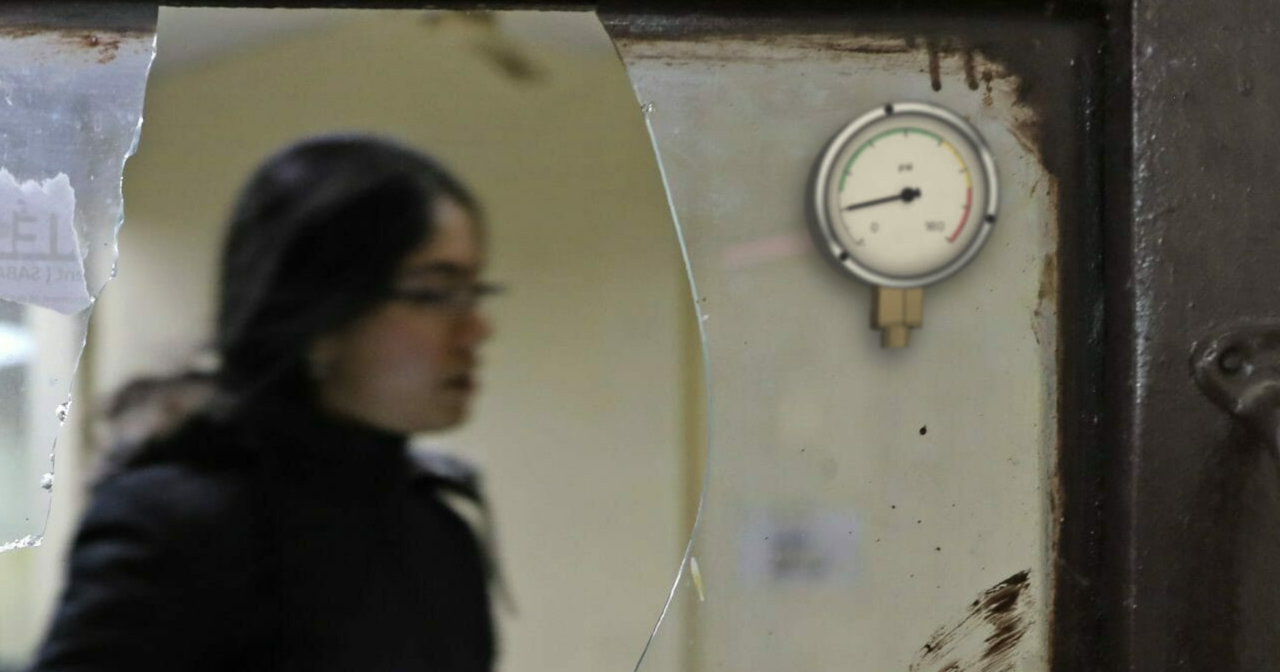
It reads 20 psi
